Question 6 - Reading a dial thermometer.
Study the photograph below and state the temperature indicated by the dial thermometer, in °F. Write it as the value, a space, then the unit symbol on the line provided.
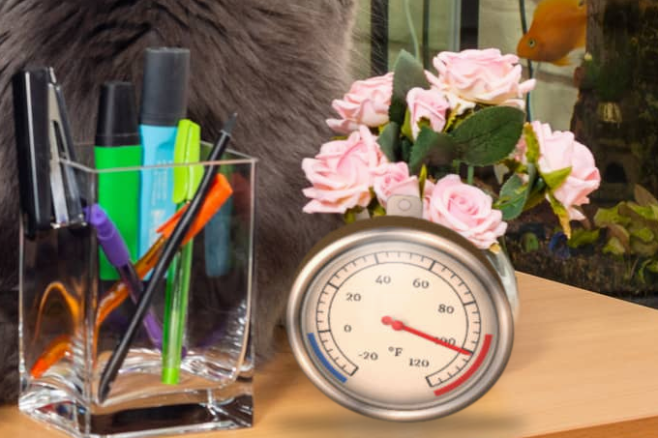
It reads 100 °F
